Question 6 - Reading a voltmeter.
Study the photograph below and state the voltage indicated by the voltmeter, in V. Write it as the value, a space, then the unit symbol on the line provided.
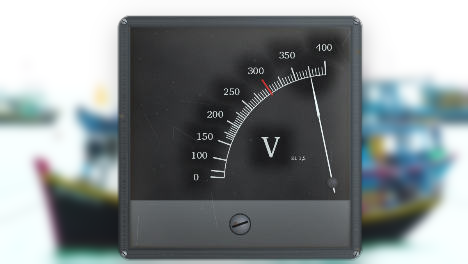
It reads 375 V
